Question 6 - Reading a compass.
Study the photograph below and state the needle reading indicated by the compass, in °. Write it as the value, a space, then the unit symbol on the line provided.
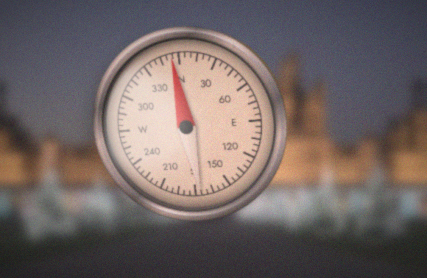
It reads 355 °
